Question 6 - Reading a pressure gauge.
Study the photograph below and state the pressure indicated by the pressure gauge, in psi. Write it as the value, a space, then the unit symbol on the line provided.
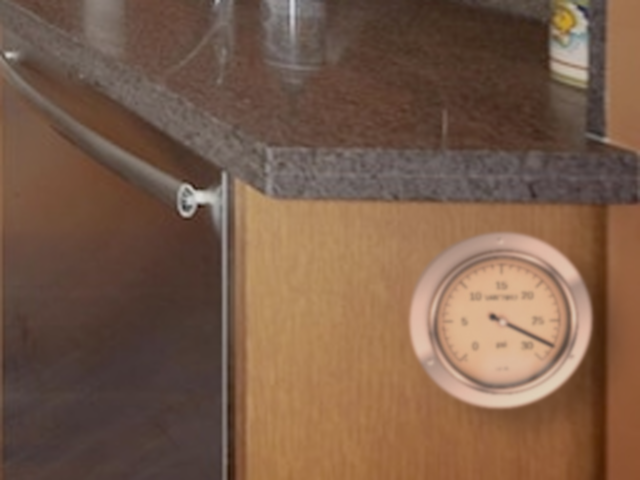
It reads 28 psi
